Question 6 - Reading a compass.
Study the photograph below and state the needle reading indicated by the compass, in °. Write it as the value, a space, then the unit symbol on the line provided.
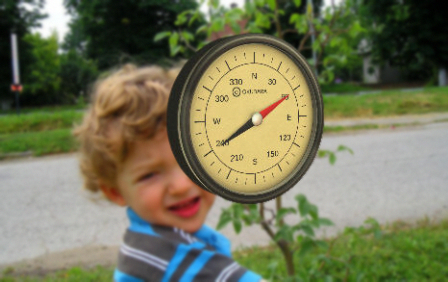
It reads 60 °
